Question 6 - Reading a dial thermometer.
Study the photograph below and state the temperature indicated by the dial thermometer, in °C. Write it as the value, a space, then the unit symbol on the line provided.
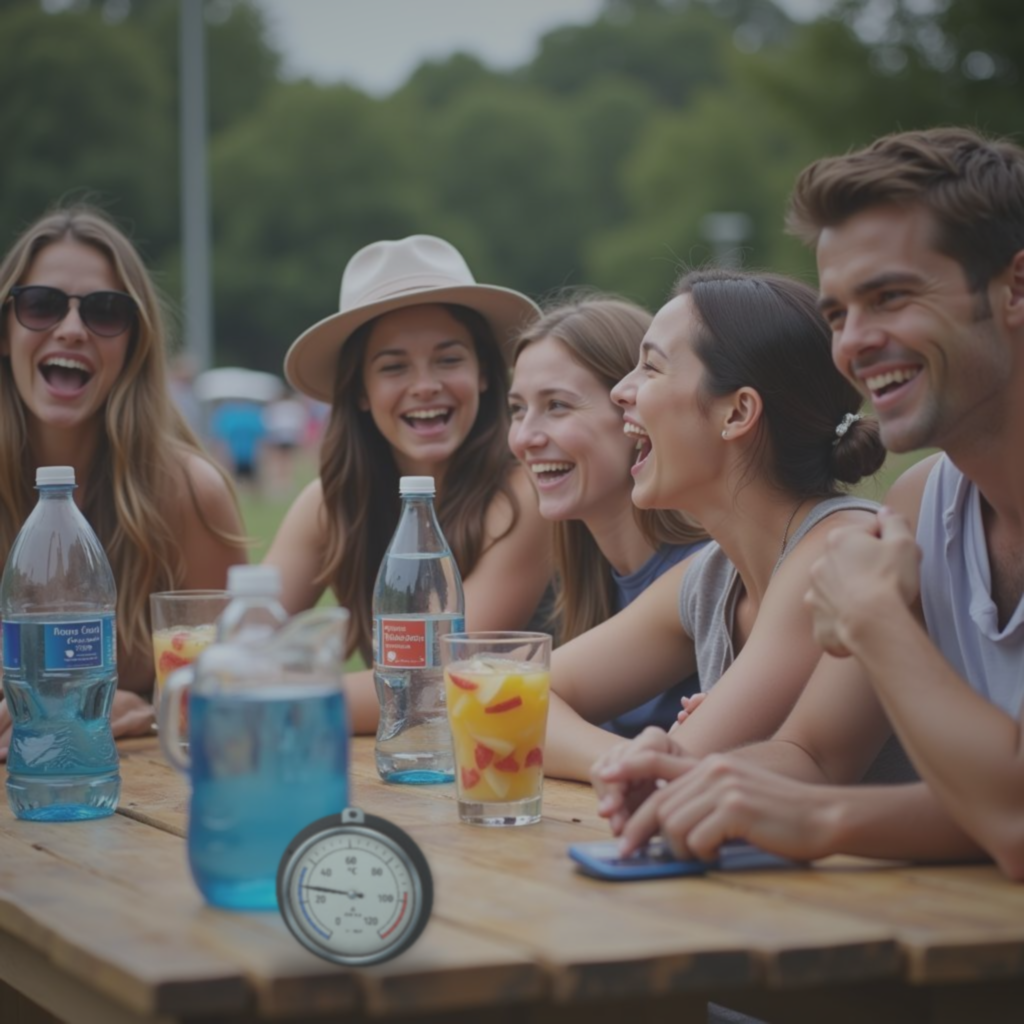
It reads 28 °C
